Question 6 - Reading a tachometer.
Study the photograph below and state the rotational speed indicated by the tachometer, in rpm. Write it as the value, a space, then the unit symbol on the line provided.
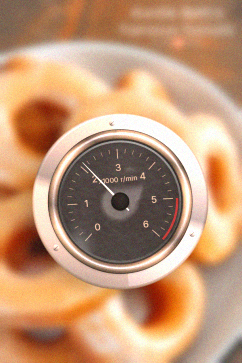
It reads 2100 rpm
